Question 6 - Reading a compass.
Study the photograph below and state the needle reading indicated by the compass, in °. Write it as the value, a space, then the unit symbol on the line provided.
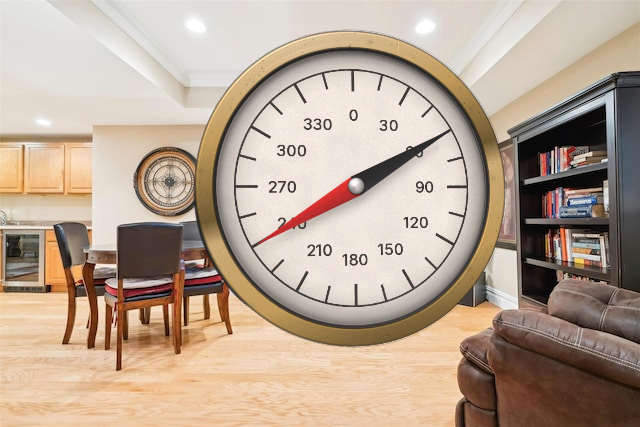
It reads 240 °
